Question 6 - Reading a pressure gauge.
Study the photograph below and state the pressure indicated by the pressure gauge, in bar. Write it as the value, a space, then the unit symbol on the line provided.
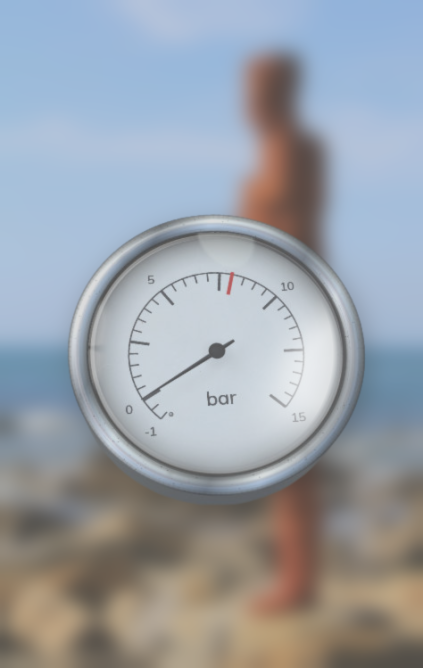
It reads 0 bar
